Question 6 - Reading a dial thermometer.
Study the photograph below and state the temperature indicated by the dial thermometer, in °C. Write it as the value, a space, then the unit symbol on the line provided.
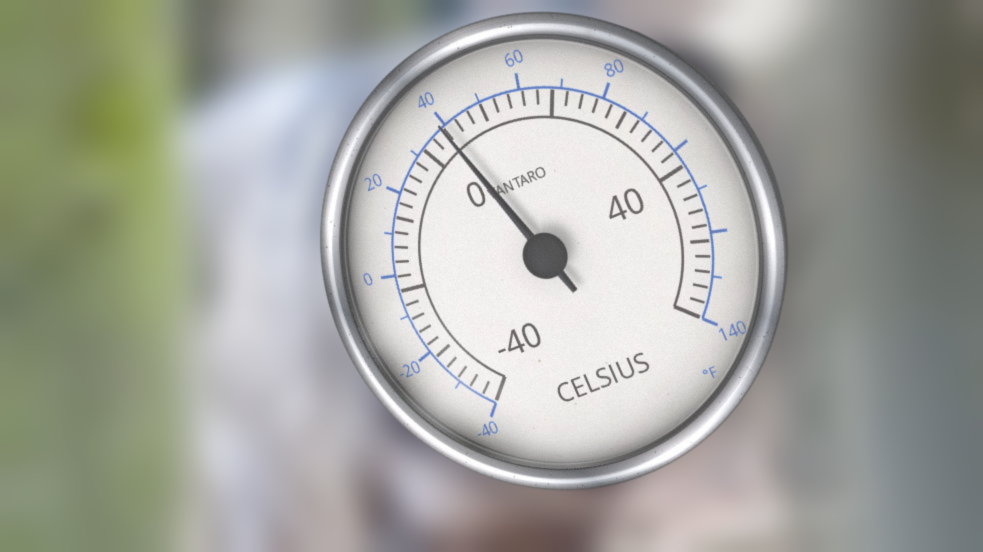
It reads 4 °C
